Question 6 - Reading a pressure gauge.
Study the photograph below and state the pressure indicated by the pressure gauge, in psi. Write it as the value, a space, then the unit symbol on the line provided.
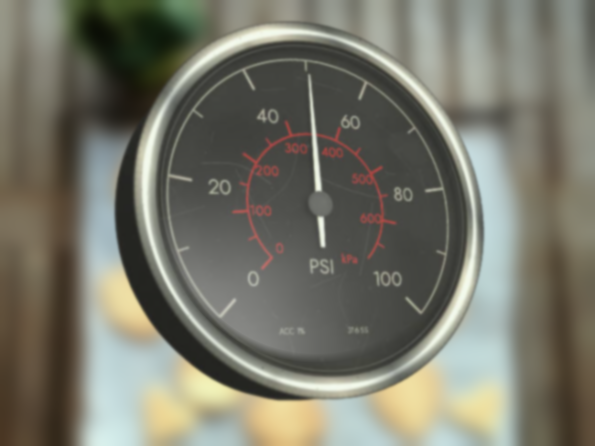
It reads 50 psi
